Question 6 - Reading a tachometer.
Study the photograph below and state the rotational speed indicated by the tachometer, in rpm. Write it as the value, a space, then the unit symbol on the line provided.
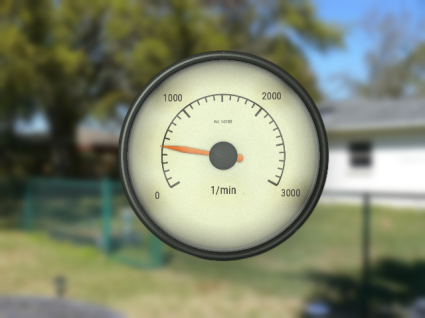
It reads 500 rpm
